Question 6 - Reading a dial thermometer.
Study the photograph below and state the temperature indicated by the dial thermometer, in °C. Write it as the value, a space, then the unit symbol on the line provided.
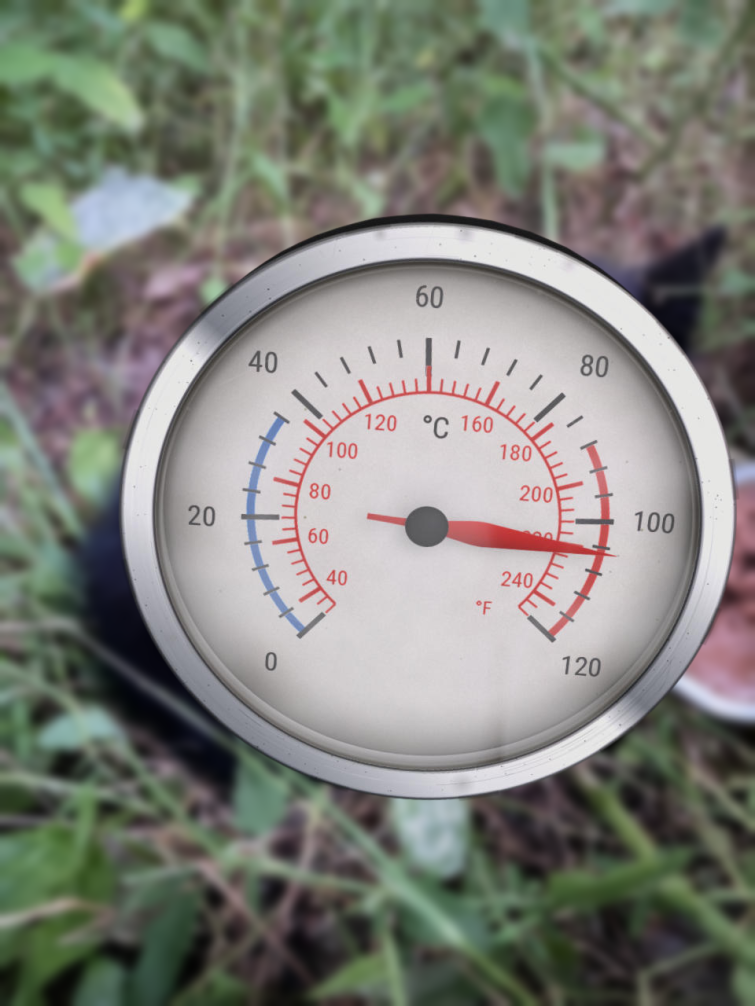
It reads 104 °C
